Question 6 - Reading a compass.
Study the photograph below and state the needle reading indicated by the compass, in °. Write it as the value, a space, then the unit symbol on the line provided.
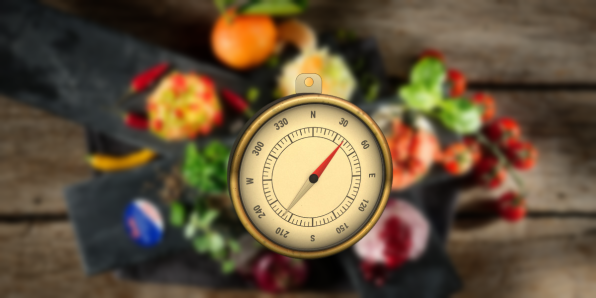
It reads 40 °
